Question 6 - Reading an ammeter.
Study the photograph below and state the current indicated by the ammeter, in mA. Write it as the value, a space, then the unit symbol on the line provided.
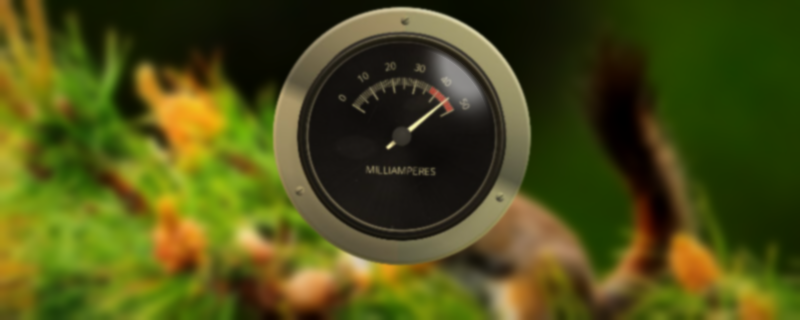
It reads 45 mA
